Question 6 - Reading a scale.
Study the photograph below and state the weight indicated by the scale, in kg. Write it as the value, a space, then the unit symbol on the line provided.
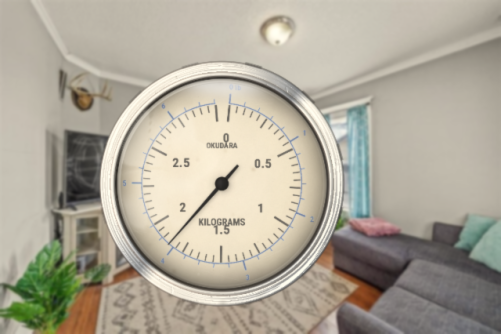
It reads 1.85 kg
